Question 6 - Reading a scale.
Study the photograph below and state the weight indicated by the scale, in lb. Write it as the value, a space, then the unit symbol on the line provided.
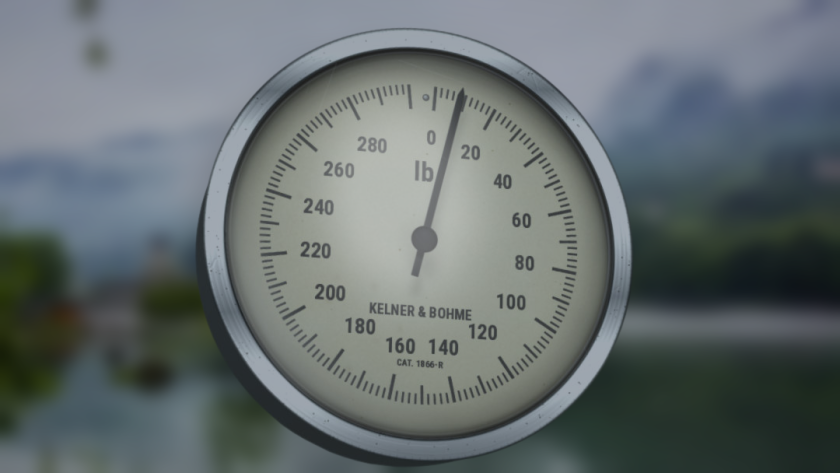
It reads 8 lb
